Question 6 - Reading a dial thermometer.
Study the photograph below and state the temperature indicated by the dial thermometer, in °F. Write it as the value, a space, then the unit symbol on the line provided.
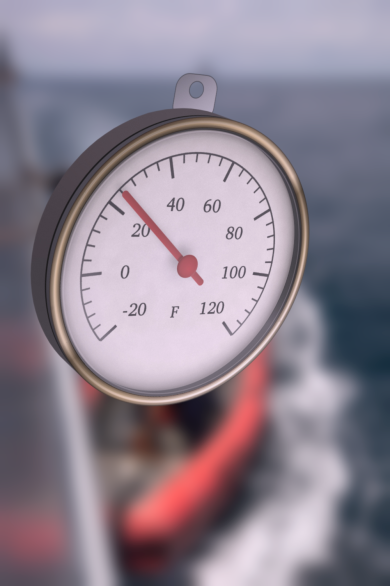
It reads 24 °F
